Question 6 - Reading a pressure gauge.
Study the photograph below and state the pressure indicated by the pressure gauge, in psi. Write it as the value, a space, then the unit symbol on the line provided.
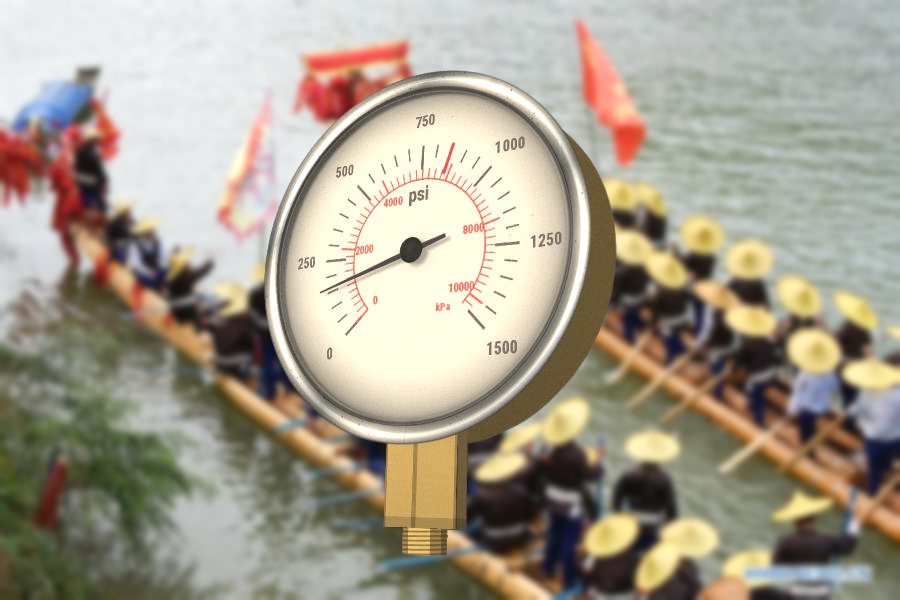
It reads 150 psi
